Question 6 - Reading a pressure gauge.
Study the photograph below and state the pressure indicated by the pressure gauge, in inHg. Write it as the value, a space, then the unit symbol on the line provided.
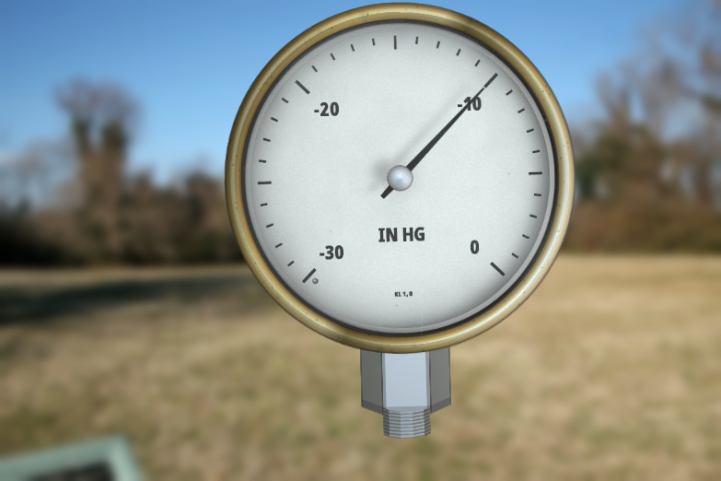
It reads -10 inHg
